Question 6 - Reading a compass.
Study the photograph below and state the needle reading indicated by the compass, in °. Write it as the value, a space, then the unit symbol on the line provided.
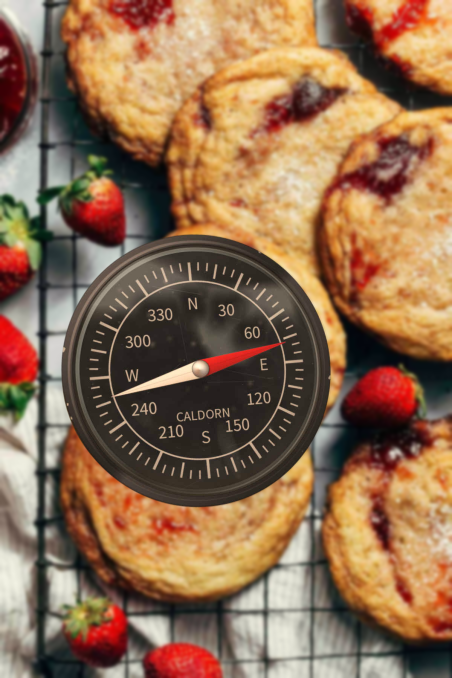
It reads 77.5 °
